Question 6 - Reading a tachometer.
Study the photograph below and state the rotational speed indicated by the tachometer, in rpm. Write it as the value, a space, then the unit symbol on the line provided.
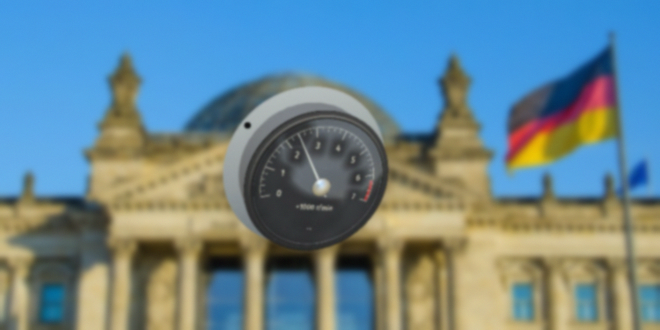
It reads 2400 rpm
